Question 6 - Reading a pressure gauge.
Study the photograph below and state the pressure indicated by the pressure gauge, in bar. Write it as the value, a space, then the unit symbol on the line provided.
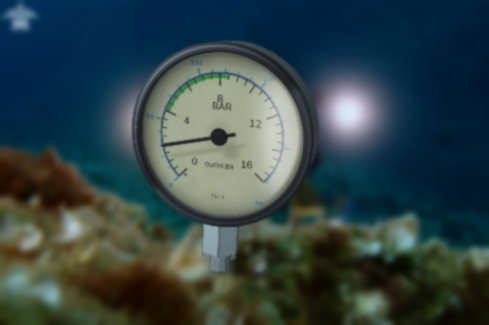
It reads 2 bar
